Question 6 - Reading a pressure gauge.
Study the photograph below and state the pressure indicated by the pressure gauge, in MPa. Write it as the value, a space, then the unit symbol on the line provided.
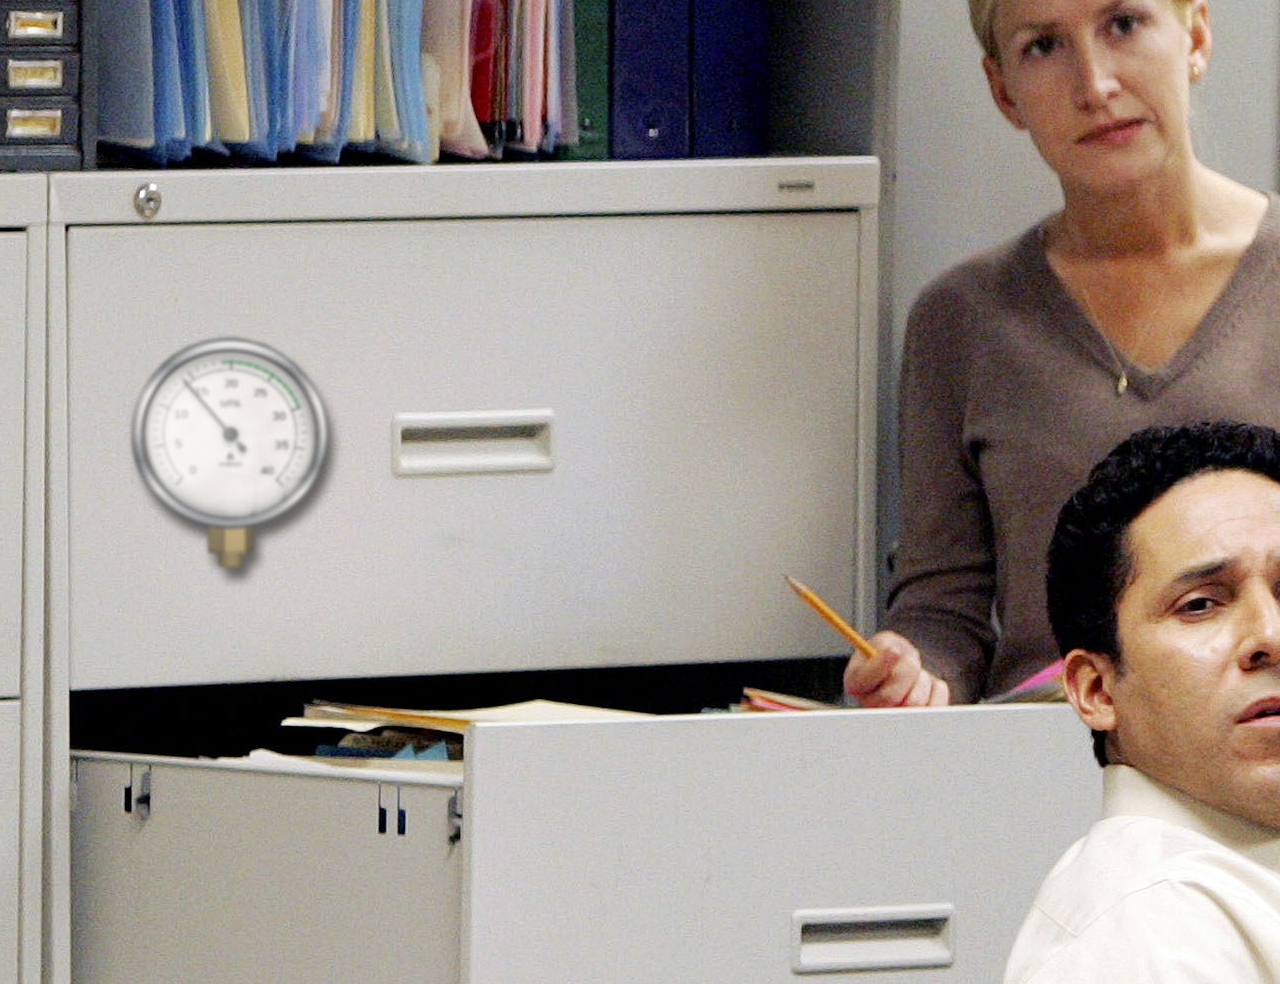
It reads 14 MPa
